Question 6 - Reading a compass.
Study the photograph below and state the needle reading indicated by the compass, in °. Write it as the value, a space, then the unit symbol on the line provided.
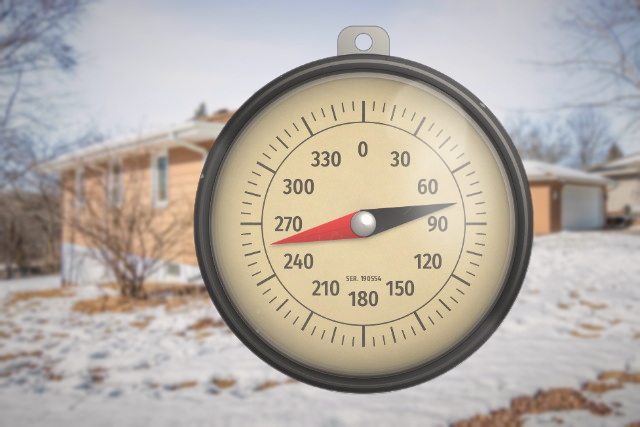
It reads 257.5 °
